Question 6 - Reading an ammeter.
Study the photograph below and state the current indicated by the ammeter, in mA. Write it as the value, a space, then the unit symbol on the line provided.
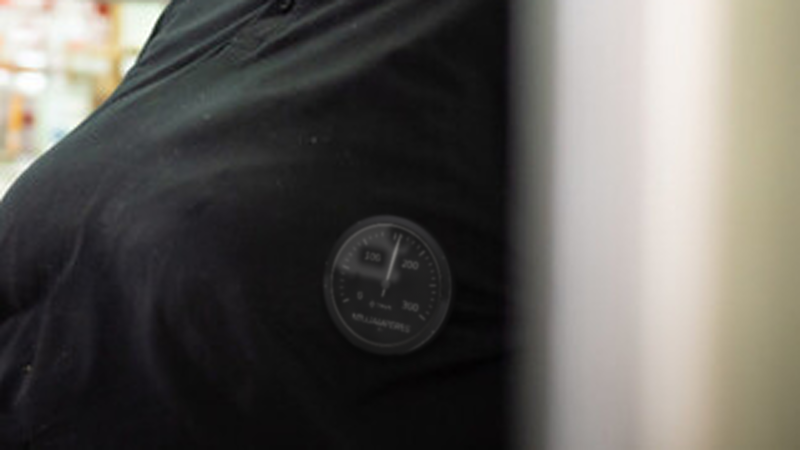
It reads 160 mA
